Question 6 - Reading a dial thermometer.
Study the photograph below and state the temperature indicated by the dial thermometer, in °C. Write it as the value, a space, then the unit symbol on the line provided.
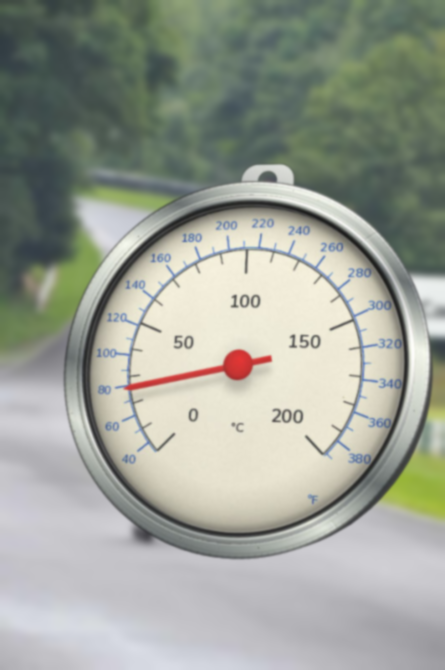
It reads 25 °C
